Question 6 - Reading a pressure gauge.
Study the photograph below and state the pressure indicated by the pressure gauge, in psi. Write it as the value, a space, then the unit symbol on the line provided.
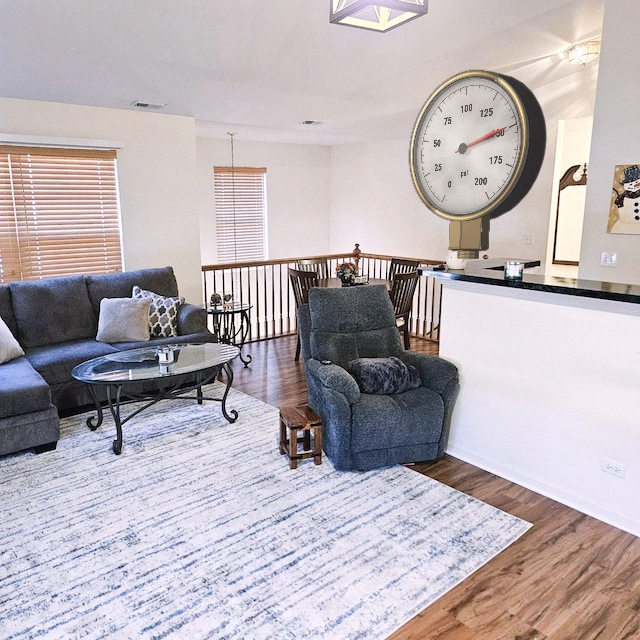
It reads 150 psi
